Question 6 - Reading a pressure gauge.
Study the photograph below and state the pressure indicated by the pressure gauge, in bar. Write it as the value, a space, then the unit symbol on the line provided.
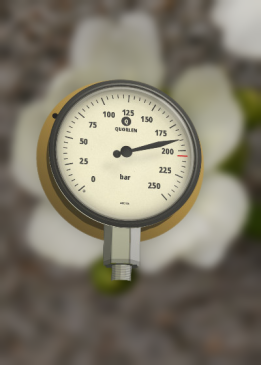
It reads 190 bar
